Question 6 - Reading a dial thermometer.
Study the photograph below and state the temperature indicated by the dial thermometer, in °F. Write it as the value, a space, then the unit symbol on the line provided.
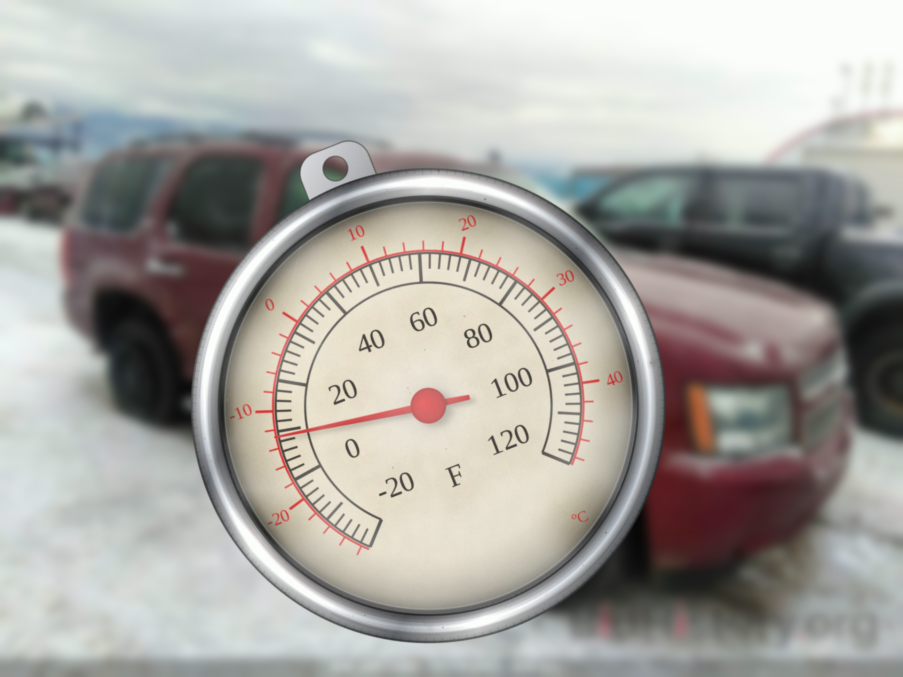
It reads 9 °F
